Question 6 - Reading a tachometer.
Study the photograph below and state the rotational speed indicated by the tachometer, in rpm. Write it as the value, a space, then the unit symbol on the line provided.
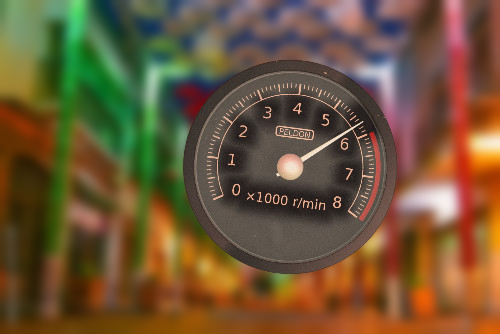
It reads 5700 rpm
